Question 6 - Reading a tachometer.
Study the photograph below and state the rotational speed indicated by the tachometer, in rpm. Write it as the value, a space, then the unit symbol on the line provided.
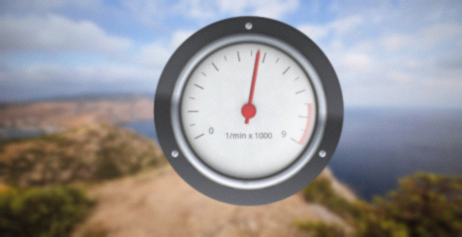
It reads 4750 rpm
